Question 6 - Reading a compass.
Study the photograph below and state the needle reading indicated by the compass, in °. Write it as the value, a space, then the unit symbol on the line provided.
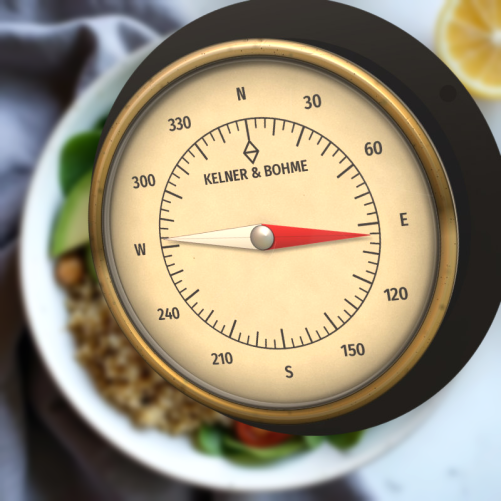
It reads 95 °
